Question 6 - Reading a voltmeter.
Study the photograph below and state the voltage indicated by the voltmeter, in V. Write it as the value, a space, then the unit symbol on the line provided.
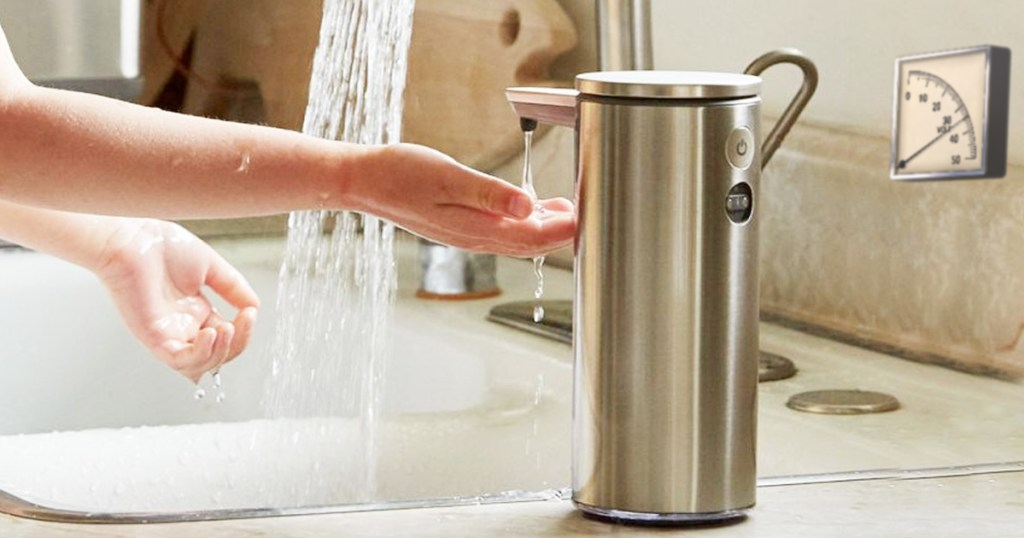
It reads 35 V
